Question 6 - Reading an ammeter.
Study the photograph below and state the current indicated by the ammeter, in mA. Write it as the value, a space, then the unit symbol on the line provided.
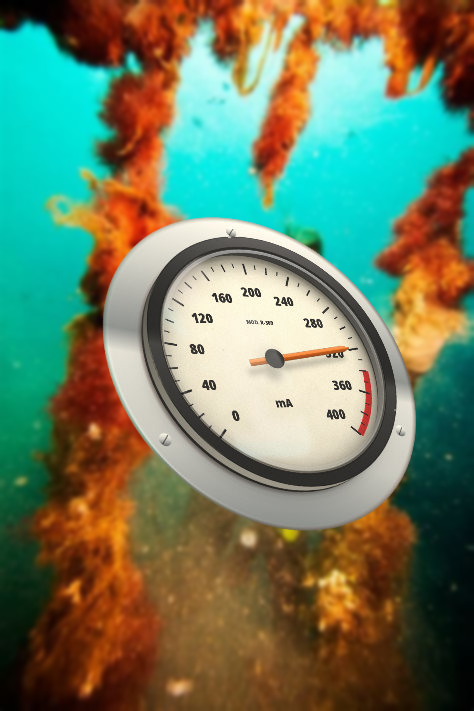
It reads 320 mA
